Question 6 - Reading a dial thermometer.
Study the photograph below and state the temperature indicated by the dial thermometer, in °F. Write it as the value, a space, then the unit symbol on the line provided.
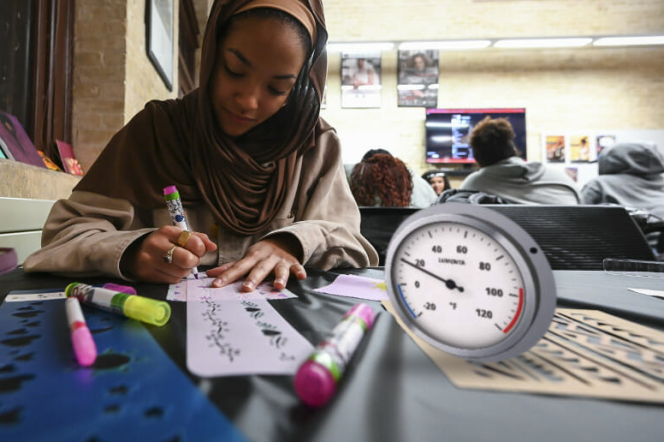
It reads 16 °F
